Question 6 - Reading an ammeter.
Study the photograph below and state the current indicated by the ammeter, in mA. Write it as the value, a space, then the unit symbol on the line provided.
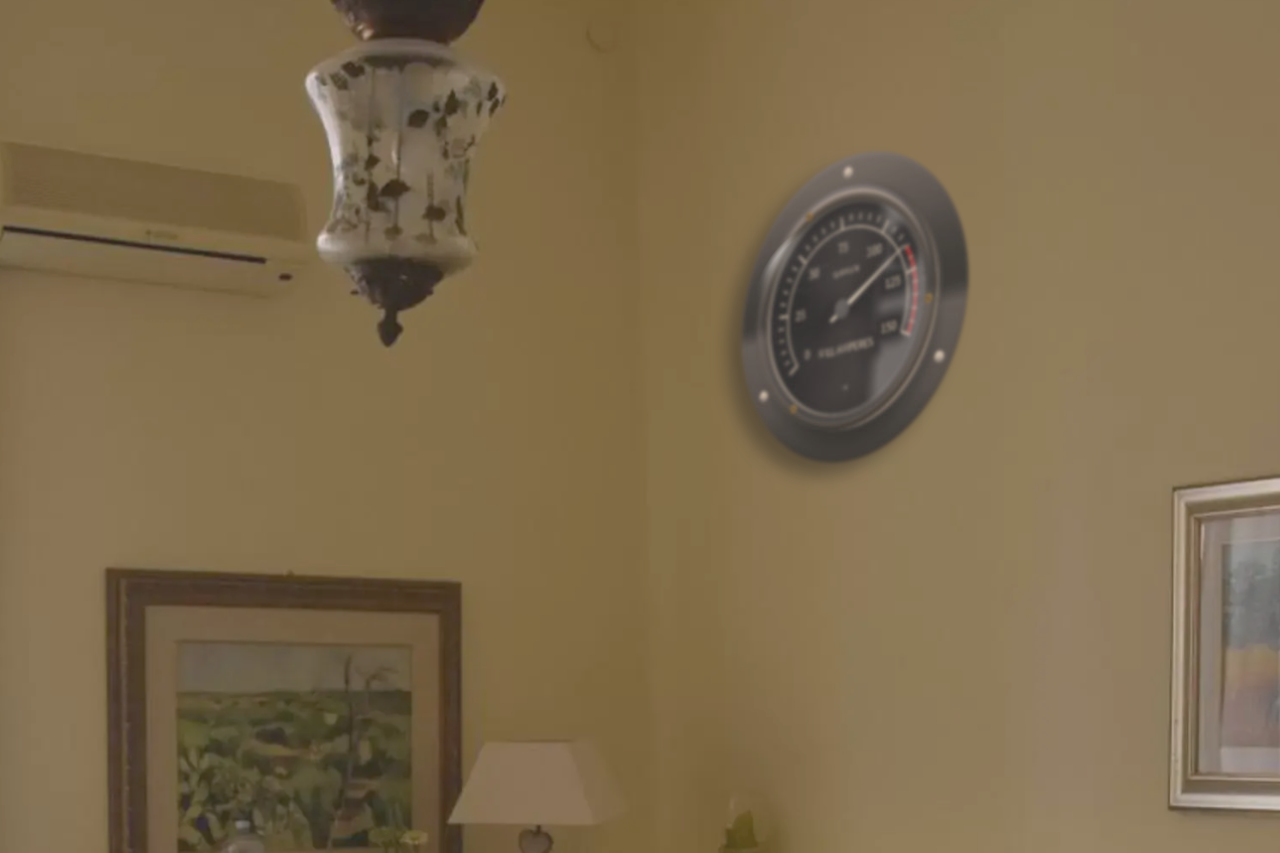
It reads 115 mA
